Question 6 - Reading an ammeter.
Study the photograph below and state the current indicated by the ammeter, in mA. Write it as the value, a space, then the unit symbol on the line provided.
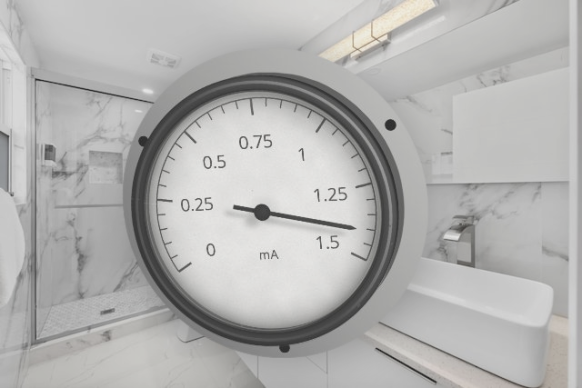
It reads 1.4 mA
